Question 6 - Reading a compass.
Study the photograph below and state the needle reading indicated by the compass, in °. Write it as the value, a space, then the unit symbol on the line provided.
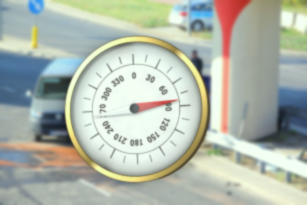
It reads 82.5 °
